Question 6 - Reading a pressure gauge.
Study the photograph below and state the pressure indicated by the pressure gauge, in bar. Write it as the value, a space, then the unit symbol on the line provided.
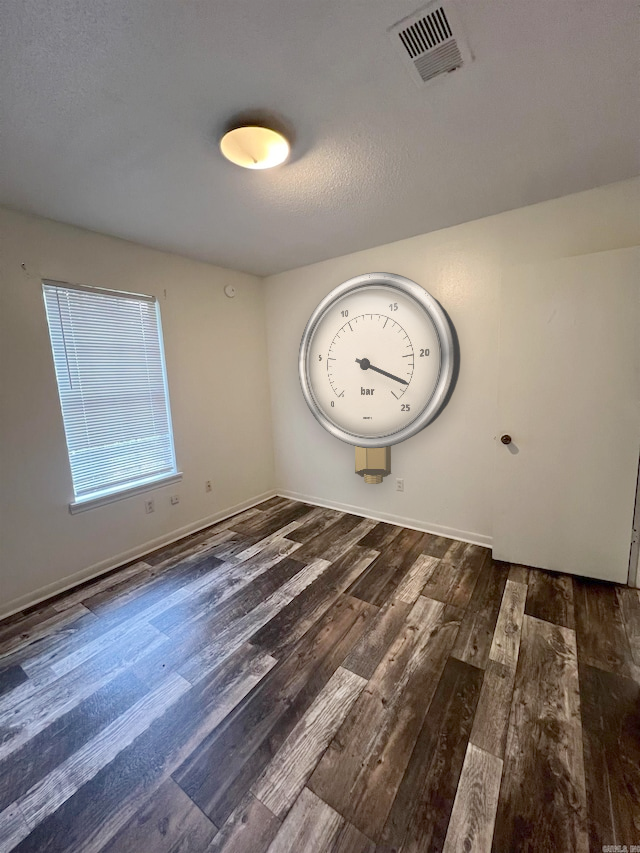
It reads 23 bar
